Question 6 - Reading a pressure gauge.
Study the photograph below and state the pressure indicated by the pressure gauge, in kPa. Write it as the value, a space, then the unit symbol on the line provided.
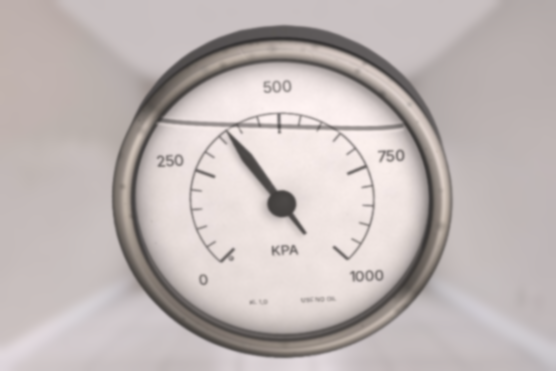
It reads 375 kPa
